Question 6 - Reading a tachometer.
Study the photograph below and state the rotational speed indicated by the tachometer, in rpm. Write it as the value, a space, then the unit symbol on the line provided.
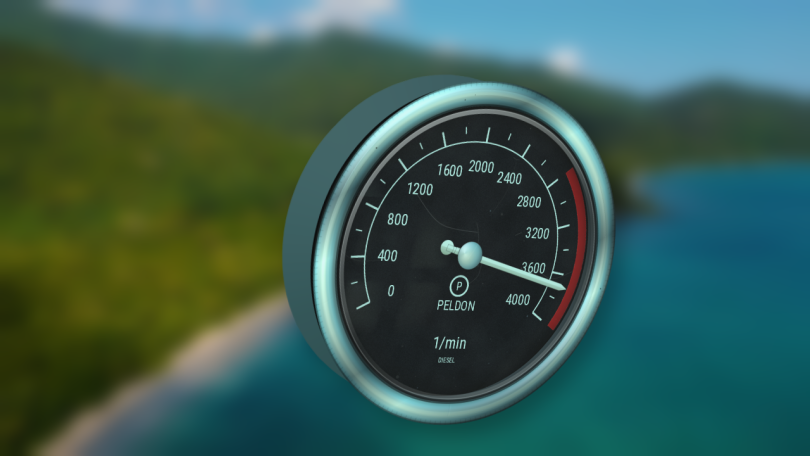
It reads 3700 rpm
